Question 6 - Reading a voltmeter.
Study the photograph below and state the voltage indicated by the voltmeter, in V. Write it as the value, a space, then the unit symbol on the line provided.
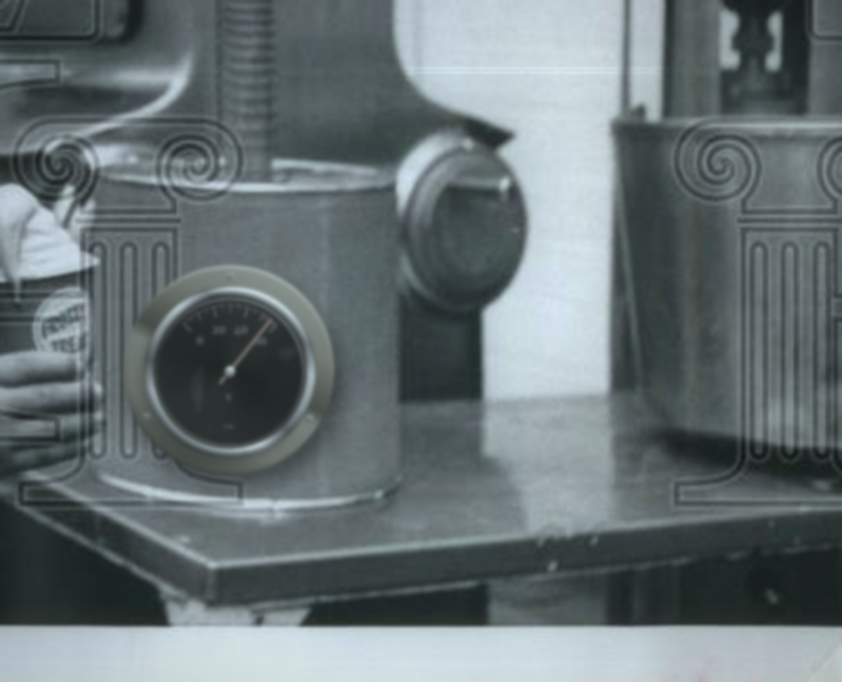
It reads 55 V
